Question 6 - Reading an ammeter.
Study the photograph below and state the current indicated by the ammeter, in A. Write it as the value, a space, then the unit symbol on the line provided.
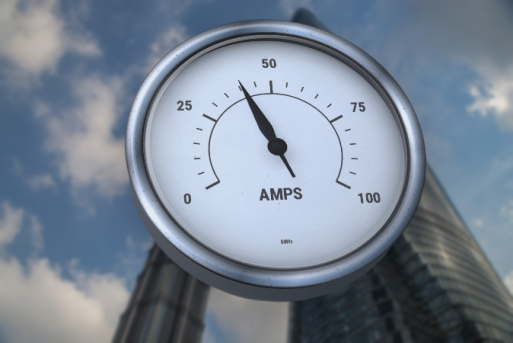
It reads 40 A
